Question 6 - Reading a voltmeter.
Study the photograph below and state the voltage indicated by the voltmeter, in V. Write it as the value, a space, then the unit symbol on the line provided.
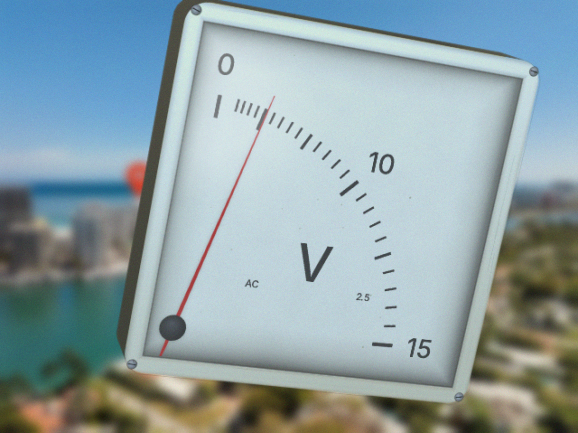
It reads 5 V
